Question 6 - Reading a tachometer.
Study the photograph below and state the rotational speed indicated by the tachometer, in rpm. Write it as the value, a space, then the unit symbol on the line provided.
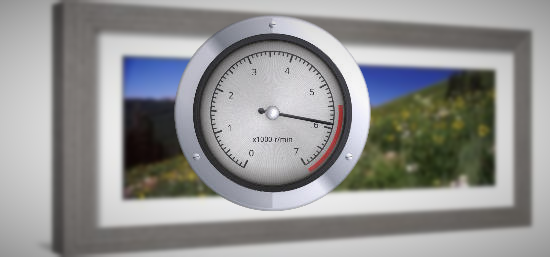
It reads 5900 rpm
